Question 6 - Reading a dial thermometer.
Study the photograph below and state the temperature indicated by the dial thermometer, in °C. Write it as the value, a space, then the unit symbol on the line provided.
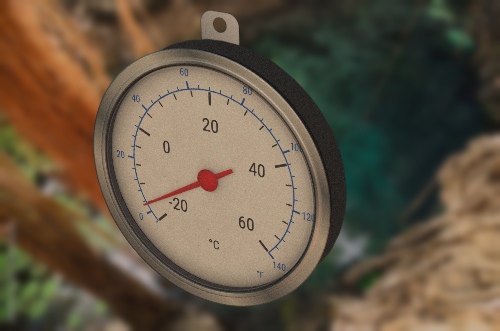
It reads -16 °C
